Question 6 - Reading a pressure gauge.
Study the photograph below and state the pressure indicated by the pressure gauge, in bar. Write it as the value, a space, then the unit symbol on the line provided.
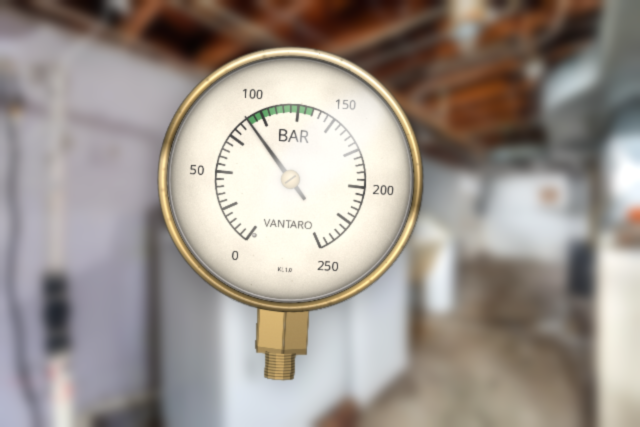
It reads 90 bar
